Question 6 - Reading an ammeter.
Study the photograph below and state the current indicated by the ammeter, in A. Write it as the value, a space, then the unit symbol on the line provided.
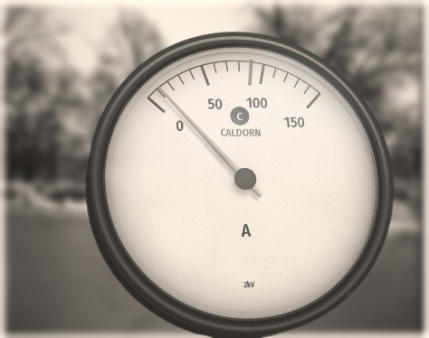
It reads 10 A
